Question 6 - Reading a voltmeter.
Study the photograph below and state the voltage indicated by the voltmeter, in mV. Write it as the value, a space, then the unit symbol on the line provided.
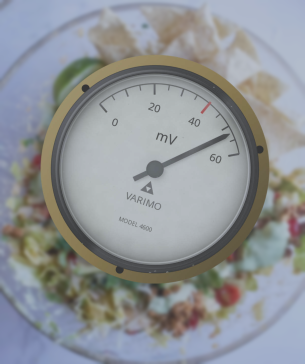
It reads 52.5 mV
